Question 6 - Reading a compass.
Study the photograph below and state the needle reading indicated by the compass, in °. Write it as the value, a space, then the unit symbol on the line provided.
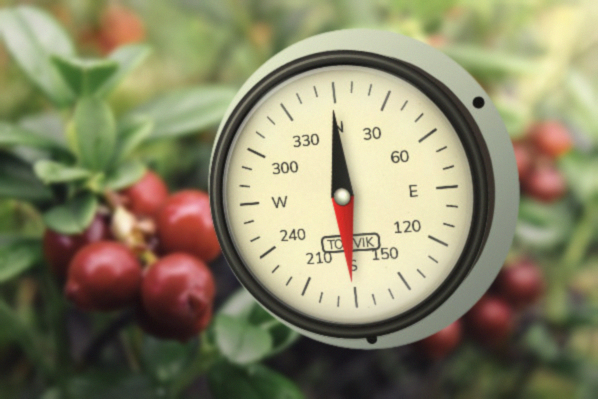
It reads 180 °
